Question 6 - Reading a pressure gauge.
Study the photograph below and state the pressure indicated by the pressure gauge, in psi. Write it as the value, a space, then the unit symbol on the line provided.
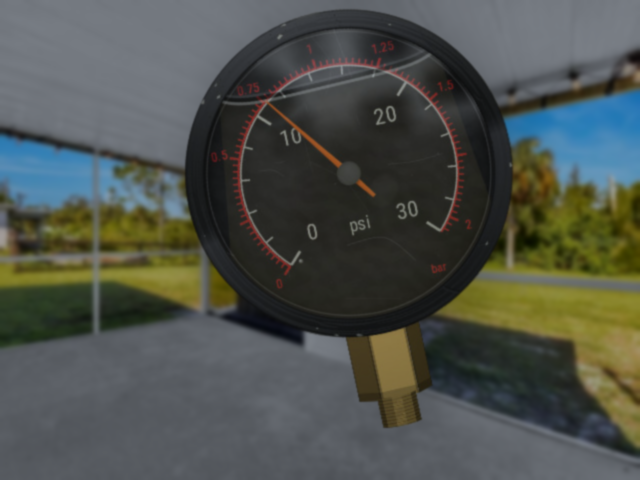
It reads 11 psi
